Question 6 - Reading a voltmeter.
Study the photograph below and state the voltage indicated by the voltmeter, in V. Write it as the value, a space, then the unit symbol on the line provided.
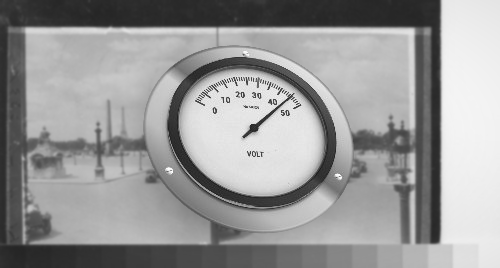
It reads 45 V
